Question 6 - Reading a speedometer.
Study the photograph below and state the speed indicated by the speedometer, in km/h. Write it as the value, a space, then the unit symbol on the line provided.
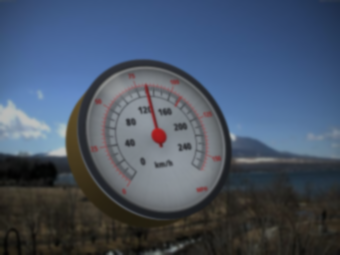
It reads 130 km/h
